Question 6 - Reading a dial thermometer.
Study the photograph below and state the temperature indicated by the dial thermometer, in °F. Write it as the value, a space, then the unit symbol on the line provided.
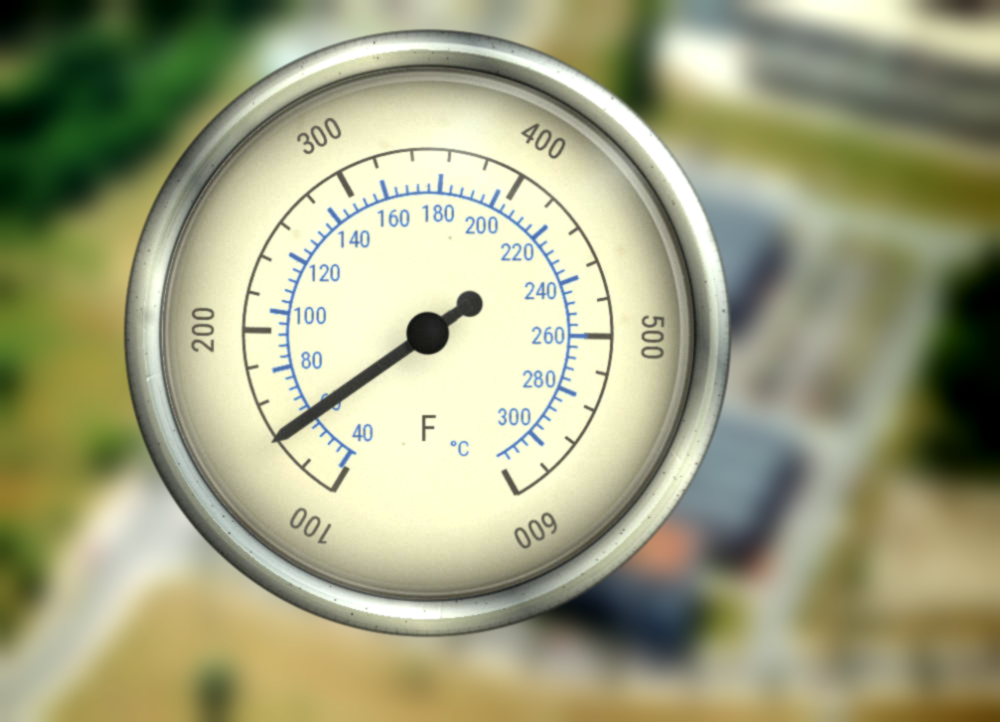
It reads 140 °F
